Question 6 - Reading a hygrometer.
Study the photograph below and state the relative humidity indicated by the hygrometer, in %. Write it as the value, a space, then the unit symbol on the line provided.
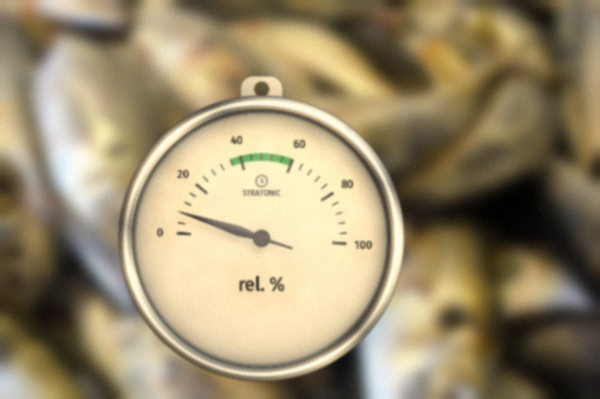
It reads 8 %
